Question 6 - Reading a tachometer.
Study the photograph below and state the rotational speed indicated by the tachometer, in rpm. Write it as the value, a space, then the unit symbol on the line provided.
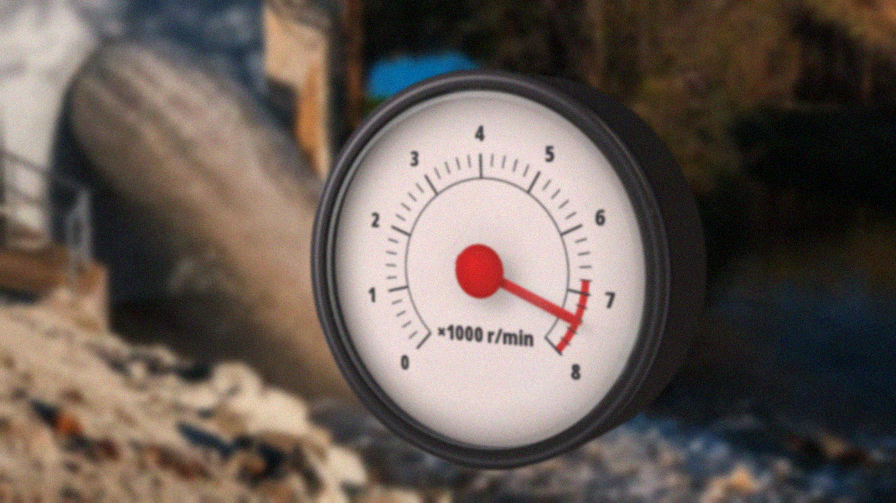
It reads 7400 rpm
